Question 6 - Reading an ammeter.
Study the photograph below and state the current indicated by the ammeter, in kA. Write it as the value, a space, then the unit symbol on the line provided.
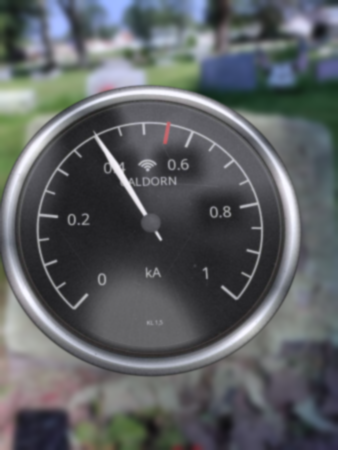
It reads 0.4 kA
